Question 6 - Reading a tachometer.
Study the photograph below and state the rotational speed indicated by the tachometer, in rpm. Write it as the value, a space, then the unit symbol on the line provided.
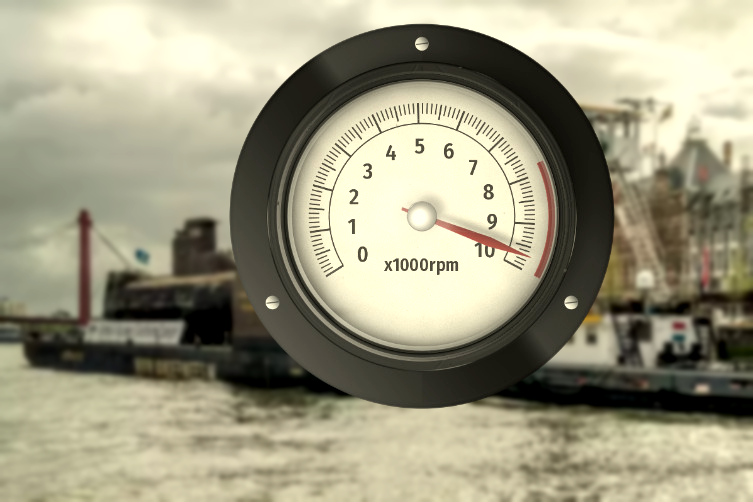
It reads 9700 rpm
